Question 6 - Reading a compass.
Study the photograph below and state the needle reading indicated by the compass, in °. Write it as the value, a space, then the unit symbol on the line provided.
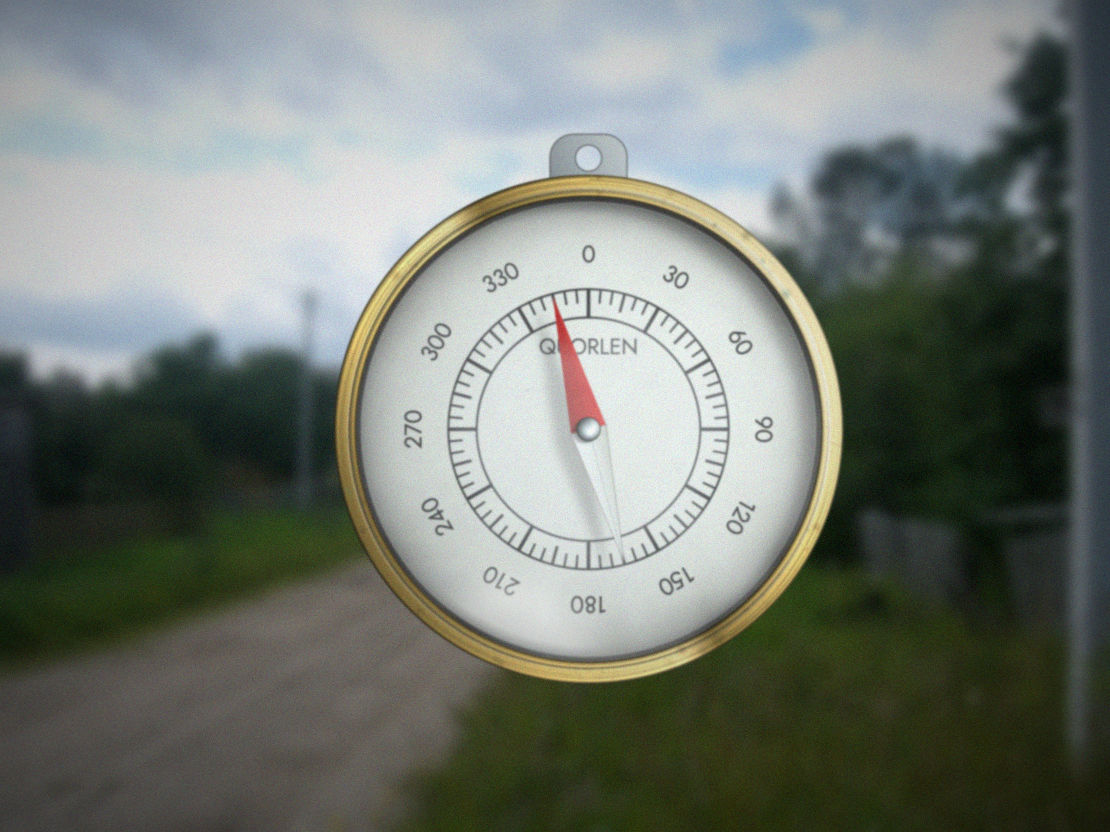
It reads 345 °
